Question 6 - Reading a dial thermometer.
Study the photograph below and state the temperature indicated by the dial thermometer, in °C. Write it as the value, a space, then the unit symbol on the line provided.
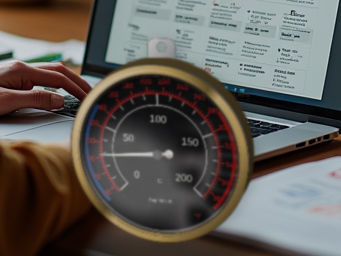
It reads 30 °C
